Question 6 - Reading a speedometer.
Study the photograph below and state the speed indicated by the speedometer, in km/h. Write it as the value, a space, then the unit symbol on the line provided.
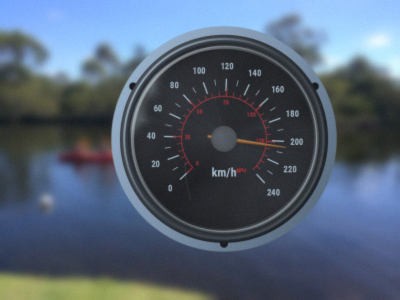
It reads 205 km/h
